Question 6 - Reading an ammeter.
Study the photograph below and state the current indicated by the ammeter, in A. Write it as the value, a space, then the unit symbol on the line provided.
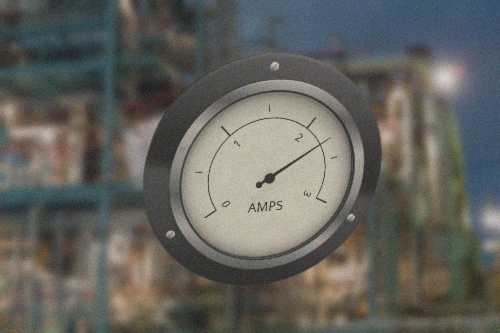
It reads 2.25 A
